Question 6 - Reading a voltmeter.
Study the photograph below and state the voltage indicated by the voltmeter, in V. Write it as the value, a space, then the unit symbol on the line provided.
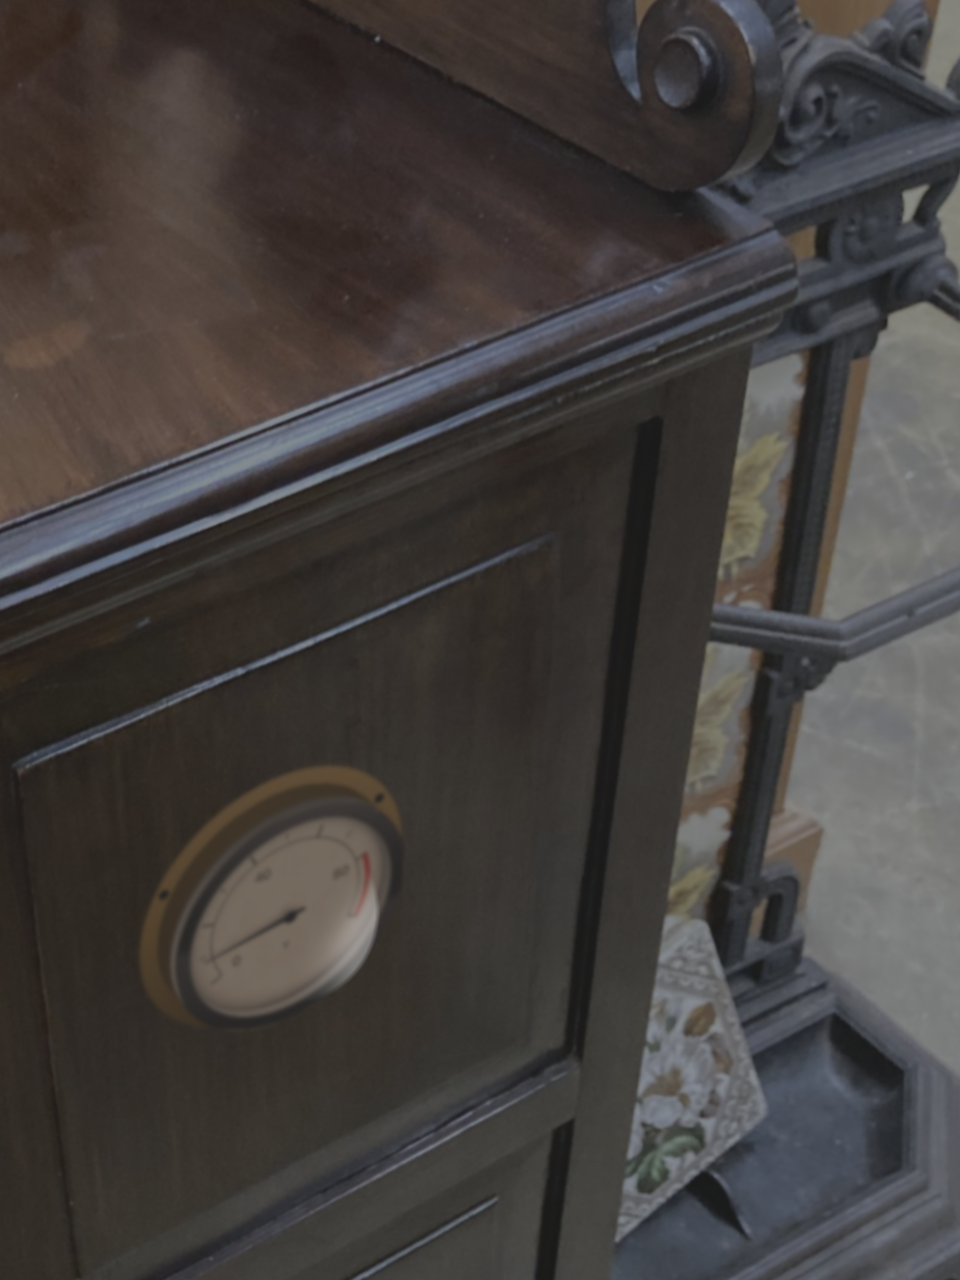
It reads 10 V
